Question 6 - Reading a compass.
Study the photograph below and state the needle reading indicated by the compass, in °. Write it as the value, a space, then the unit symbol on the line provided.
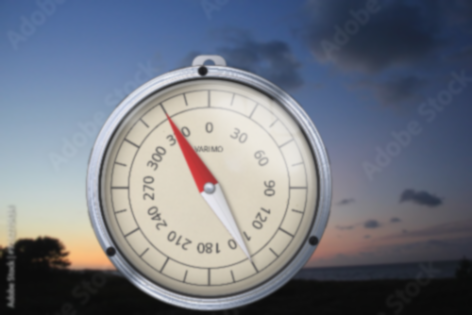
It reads 330 °
